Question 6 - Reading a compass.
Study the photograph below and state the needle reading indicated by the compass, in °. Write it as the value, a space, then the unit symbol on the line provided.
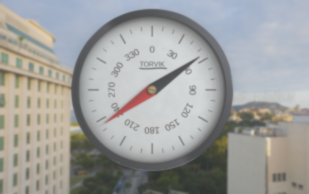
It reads 235 °
